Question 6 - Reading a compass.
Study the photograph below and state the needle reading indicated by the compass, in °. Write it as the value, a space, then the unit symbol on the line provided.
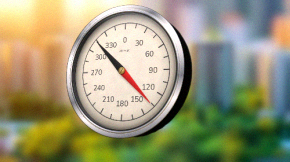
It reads 135 °
